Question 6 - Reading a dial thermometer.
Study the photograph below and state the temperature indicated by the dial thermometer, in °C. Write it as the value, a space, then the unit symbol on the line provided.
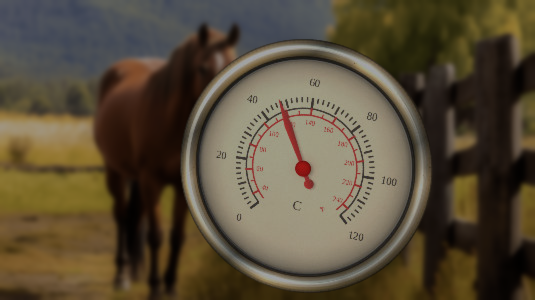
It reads 48 °C
